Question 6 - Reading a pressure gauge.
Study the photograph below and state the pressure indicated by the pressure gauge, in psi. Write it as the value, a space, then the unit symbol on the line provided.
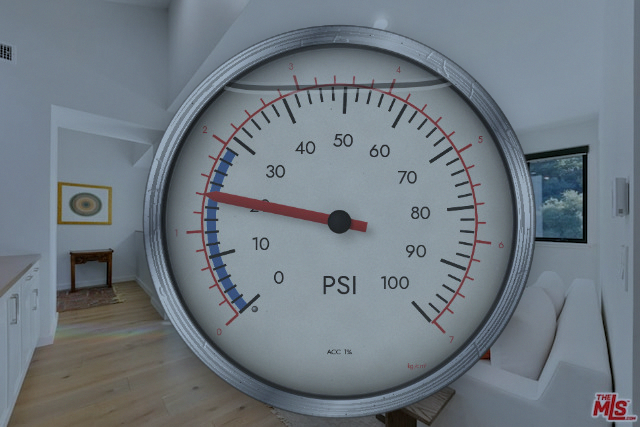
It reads 20 psi
